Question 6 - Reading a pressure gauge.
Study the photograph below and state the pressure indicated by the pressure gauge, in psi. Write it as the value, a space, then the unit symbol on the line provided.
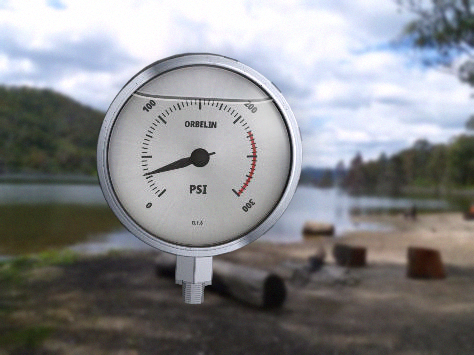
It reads 30 psi
